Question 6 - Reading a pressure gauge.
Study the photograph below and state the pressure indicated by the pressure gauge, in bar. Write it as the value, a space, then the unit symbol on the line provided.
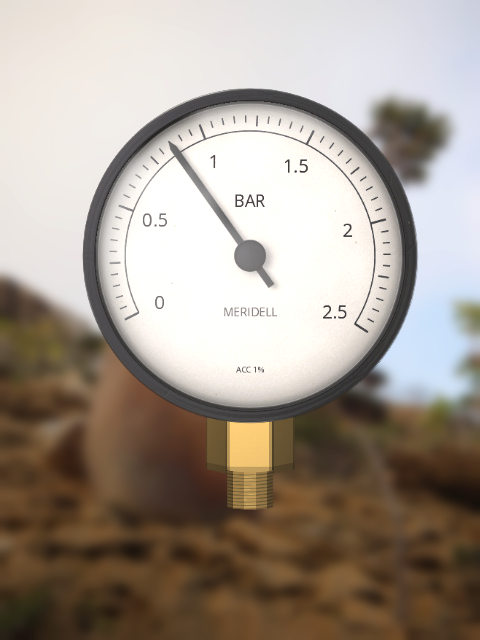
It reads 0.85 bar
